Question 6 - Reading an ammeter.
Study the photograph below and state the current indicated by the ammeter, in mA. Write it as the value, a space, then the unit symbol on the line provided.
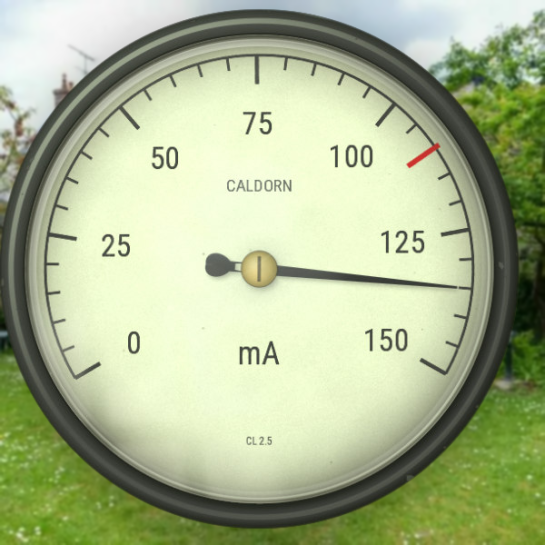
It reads 135 mA
